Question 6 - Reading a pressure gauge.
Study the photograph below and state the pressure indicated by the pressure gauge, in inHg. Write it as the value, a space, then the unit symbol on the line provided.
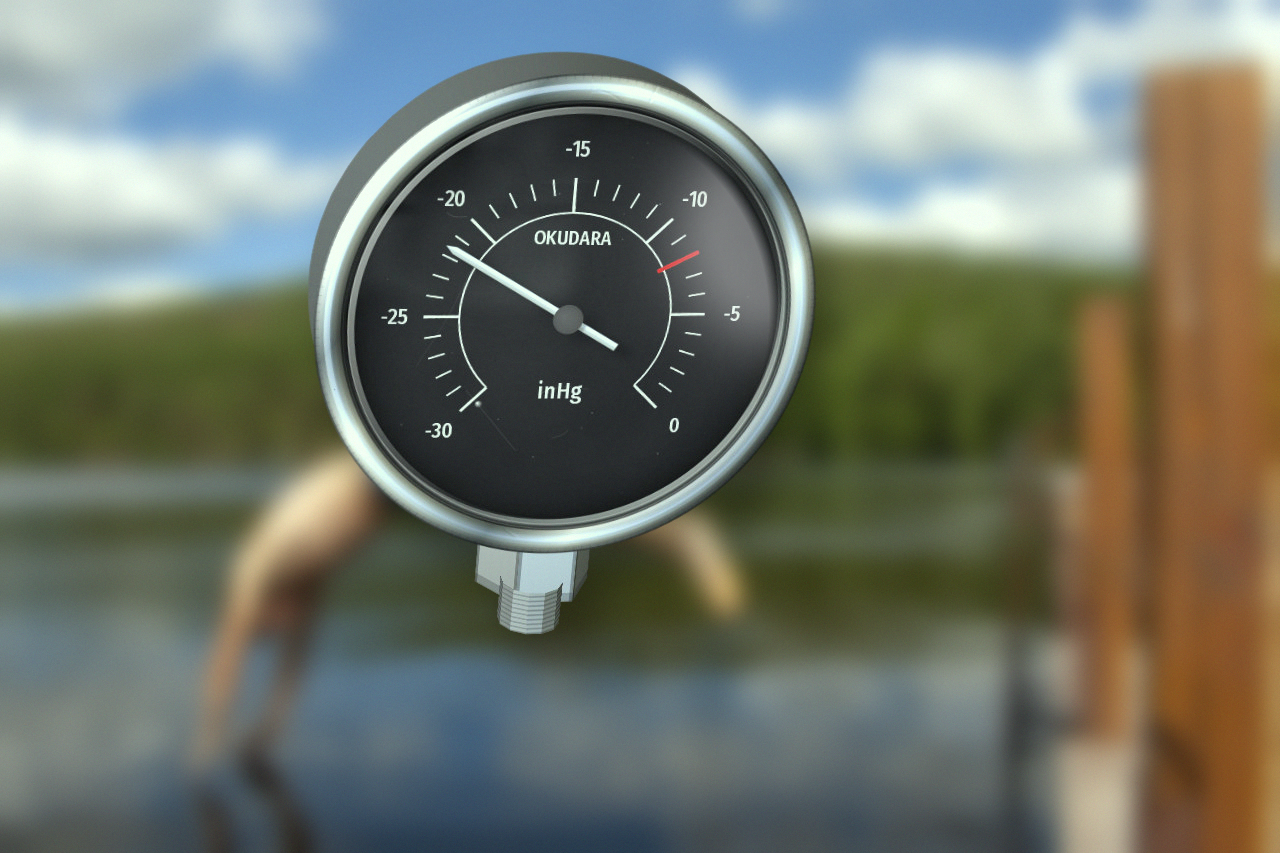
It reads -21.5 inHg
